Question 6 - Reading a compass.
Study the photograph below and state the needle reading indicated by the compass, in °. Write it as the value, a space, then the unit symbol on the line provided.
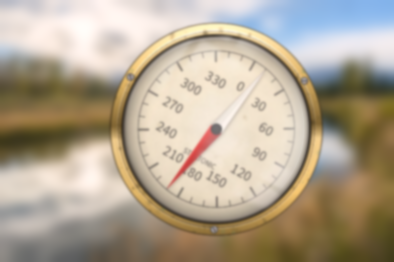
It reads 190 °
